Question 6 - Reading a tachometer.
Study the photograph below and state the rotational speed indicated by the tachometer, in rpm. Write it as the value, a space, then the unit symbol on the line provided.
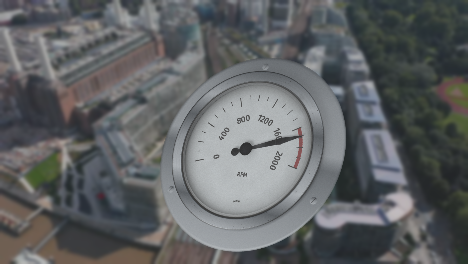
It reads 1700 rpm
